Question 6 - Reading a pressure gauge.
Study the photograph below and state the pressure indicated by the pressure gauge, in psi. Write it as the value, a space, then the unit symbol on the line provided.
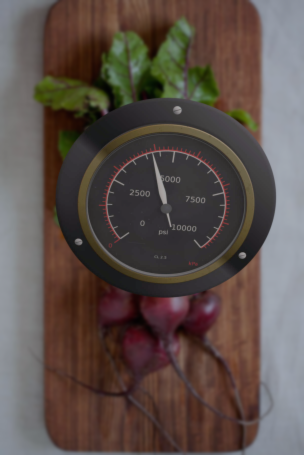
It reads 4250 psi
